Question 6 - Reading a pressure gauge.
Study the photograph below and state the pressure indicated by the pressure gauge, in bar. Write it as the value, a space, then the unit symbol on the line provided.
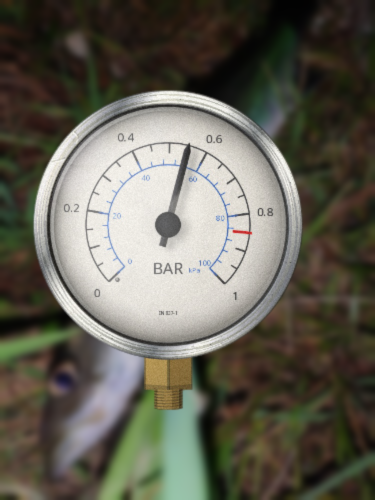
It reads 0.55 bar
